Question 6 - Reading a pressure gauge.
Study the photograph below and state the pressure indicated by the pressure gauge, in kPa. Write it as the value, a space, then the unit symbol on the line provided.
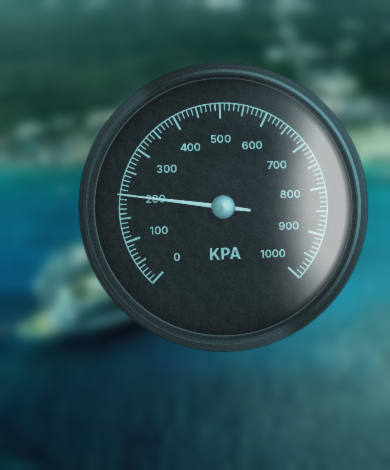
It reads 200 kPa
